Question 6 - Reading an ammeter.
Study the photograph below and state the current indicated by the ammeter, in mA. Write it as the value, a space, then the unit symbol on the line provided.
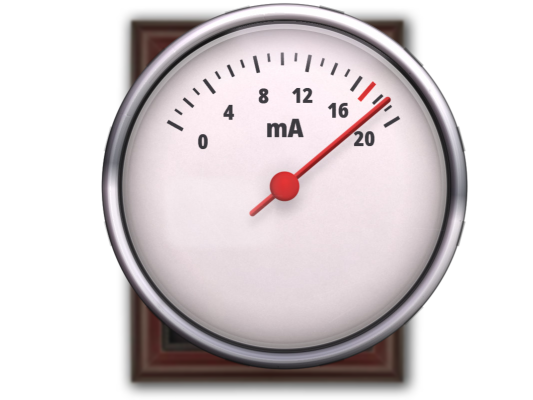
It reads 18.5 mA
